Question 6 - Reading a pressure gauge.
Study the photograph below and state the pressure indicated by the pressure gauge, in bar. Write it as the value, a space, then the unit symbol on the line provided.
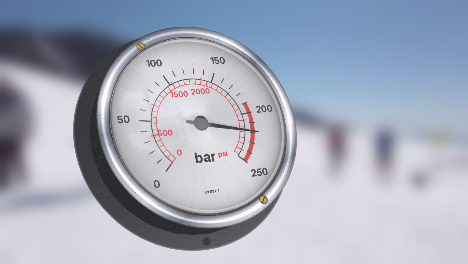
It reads 220 bar
